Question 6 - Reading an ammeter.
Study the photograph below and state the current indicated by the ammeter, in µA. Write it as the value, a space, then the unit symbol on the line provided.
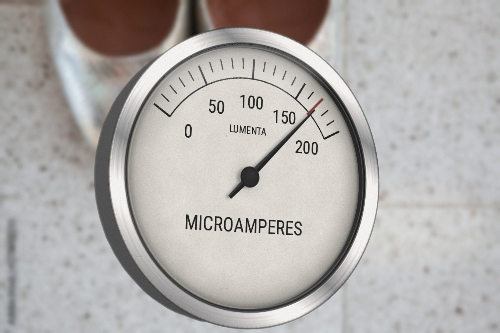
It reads 170 µA
